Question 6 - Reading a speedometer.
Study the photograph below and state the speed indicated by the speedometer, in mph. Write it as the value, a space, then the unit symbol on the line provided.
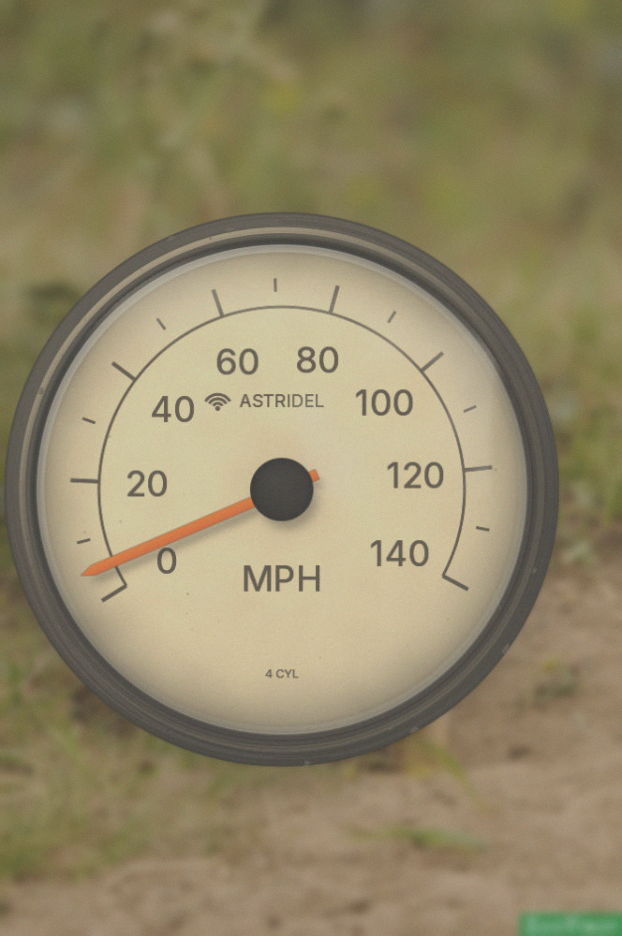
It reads 5 mph
